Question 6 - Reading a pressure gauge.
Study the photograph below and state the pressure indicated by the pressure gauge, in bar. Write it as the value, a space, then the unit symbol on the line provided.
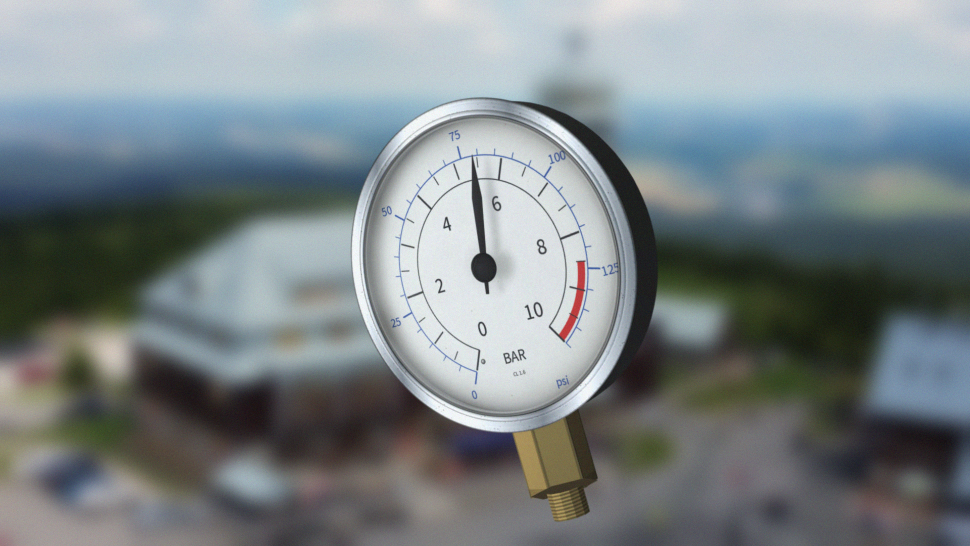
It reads 5.5 bar
